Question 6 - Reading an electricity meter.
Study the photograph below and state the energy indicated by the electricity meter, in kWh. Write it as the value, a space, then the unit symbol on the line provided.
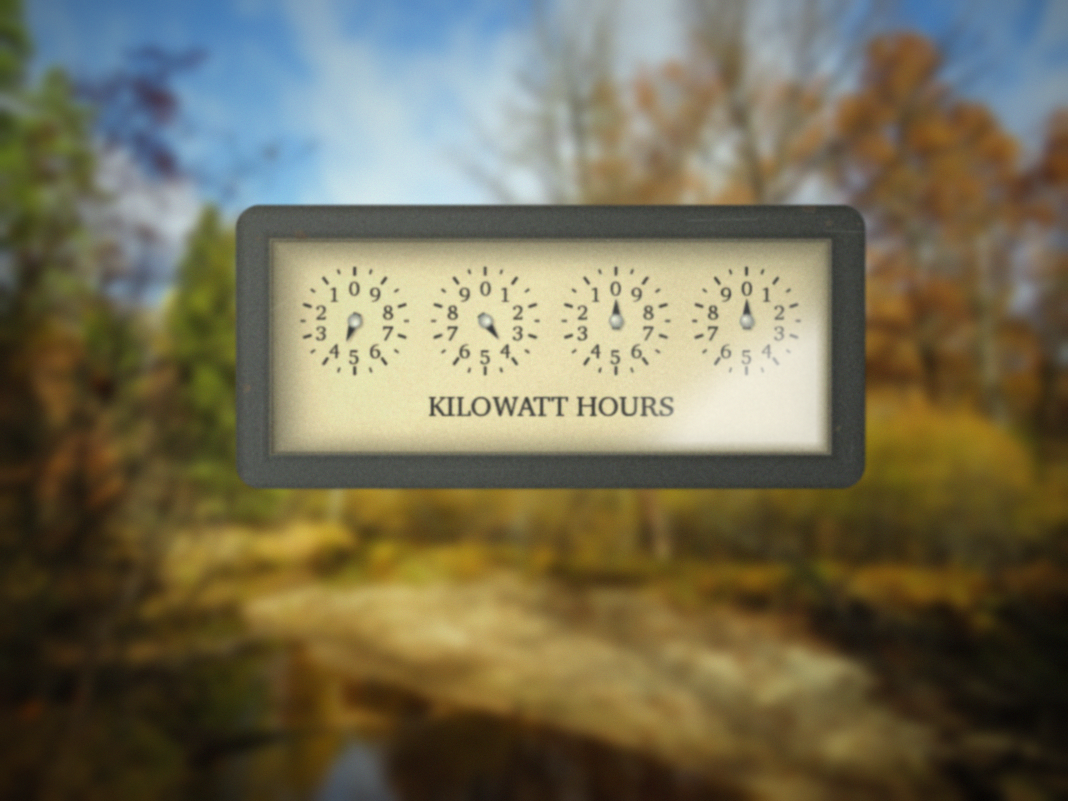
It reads 4400 kWh
